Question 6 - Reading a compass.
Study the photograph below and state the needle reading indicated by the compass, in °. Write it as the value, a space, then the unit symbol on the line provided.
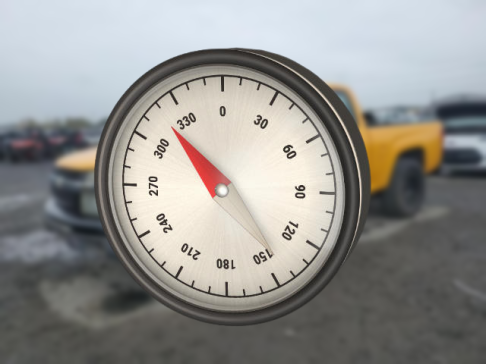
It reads 320 °
